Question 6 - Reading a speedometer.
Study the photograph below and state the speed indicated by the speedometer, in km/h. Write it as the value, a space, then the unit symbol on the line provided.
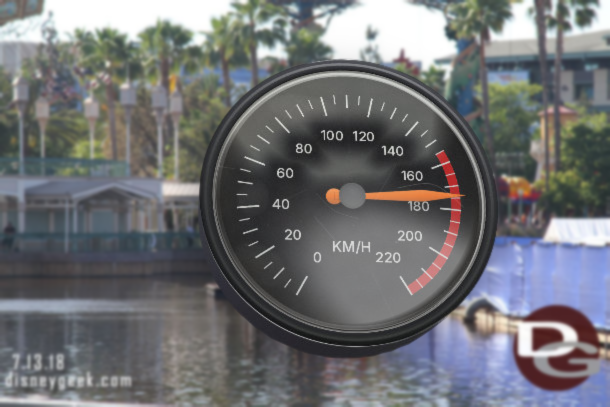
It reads 175 km/h
